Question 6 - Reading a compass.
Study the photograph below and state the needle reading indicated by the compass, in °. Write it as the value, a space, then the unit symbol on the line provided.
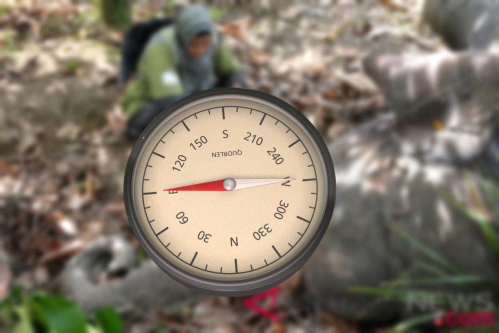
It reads 90 °
